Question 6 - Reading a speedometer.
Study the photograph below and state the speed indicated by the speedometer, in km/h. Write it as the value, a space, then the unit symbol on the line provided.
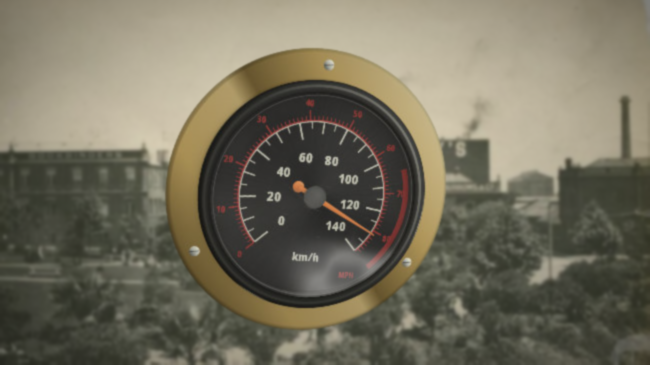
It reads 130 km/h
